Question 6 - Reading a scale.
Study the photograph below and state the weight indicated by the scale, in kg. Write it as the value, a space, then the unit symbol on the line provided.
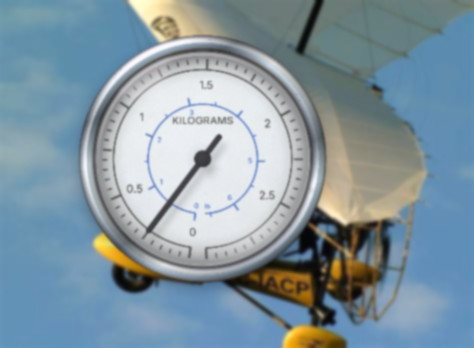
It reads 0.25 kg
